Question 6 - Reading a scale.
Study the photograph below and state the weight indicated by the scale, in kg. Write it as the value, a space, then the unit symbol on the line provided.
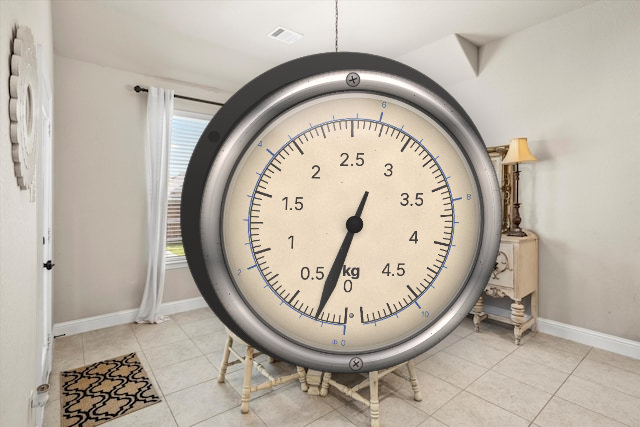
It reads 0.25 kg
